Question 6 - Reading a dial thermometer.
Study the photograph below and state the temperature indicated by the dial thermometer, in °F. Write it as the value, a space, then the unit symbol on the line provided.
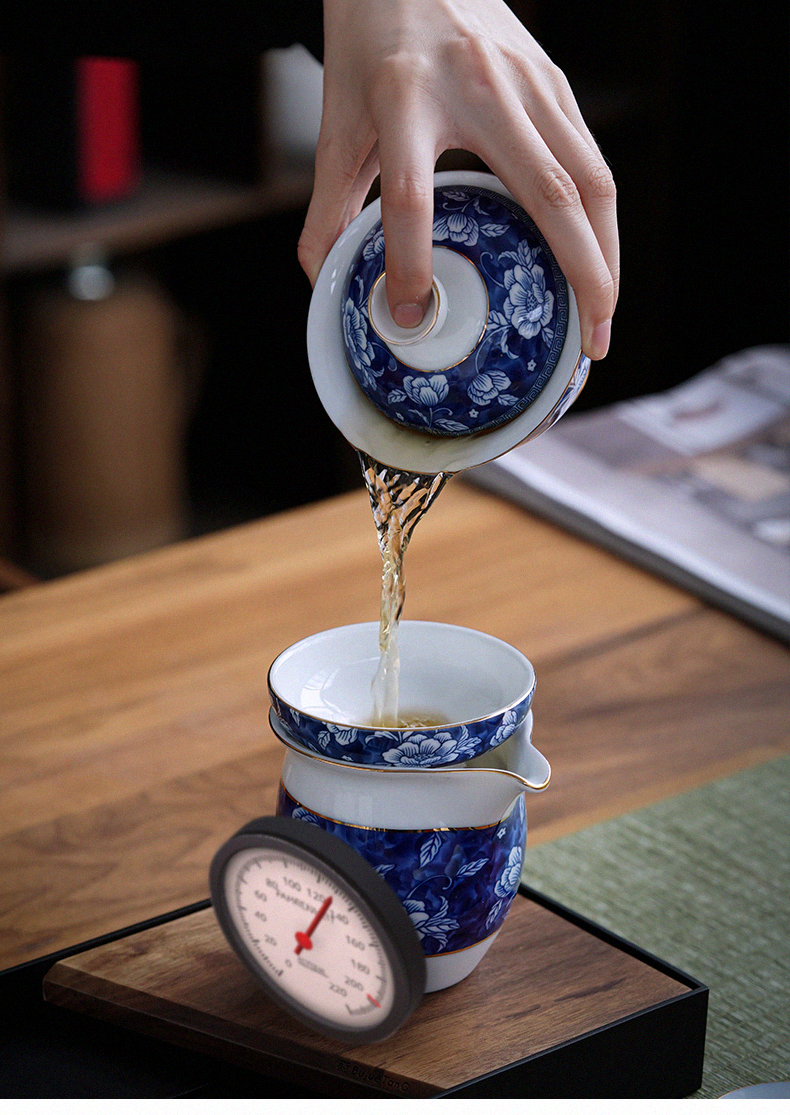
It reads 130 °F
